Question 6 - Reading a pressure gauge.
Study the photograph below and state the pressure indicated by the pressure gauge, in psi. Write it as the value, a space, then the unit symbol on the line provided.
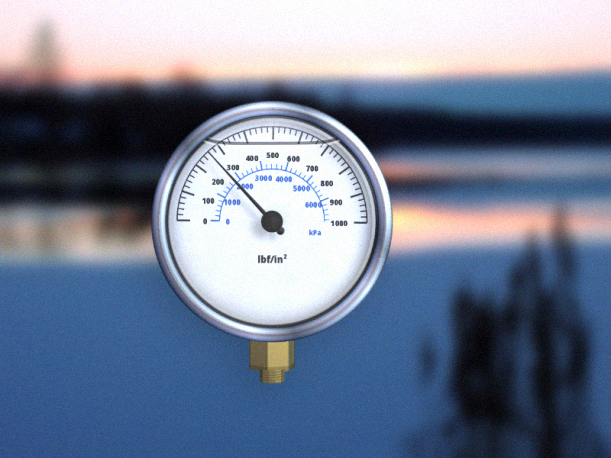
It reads 260 psi
